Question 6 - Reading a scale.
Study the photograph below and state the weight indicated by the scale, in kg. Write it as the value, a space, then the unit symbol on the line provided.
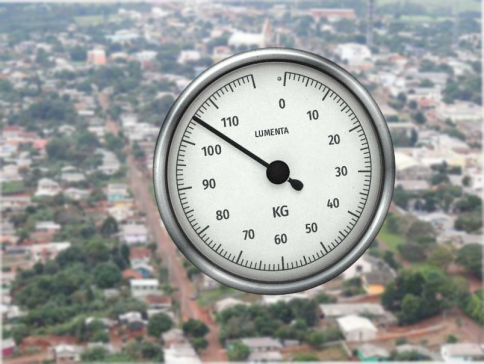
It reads 105 kg
